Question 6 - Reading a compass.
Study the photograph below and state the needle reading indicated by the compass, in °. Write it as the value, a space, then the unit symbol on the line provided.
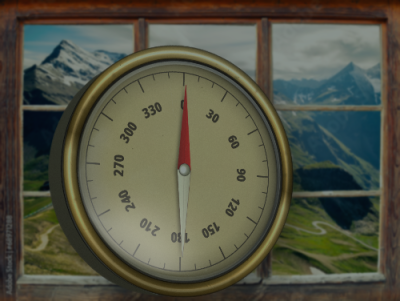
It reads 0 °
